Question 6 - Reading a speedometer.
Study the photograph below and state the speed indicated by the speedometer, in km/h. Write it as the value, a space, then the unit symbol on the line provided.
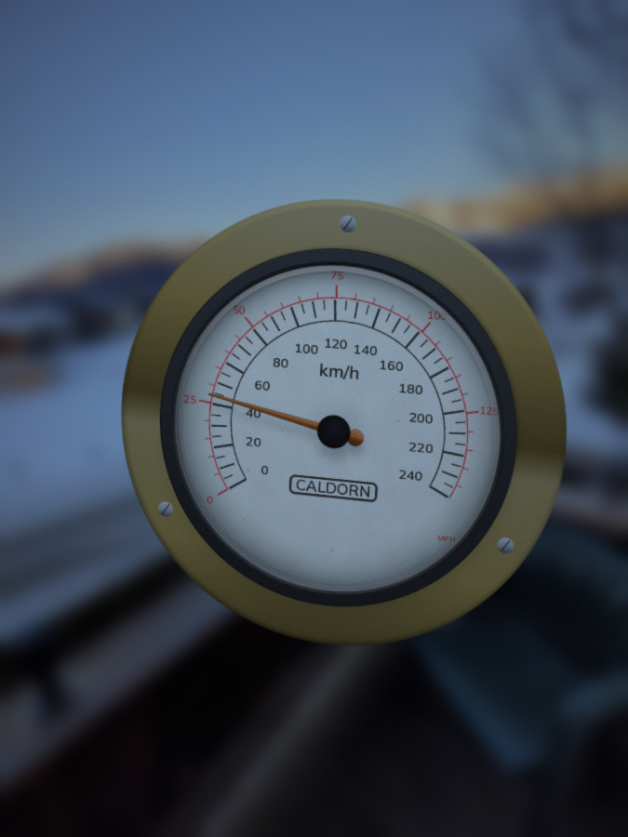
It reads 45 km/h
